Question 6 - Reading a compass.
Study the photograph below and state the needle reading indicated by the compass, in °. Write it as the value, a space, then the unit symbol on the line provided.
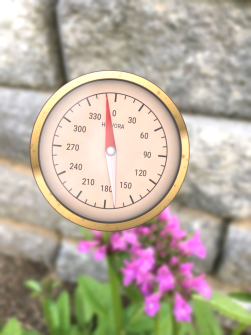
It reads 350 °
